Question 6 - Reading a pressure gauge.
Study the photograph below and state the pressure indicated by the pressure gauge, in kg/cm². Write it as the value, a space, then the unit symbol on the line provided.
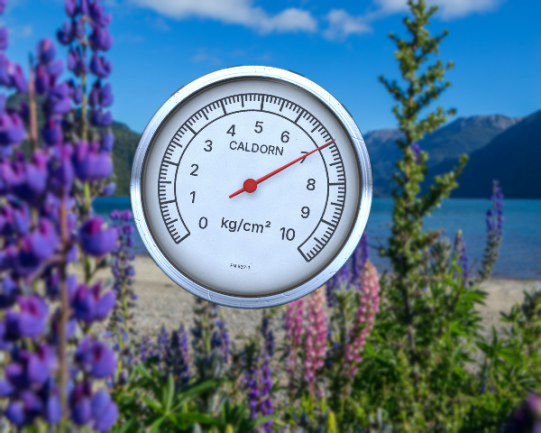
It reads 7 kg/cm²
